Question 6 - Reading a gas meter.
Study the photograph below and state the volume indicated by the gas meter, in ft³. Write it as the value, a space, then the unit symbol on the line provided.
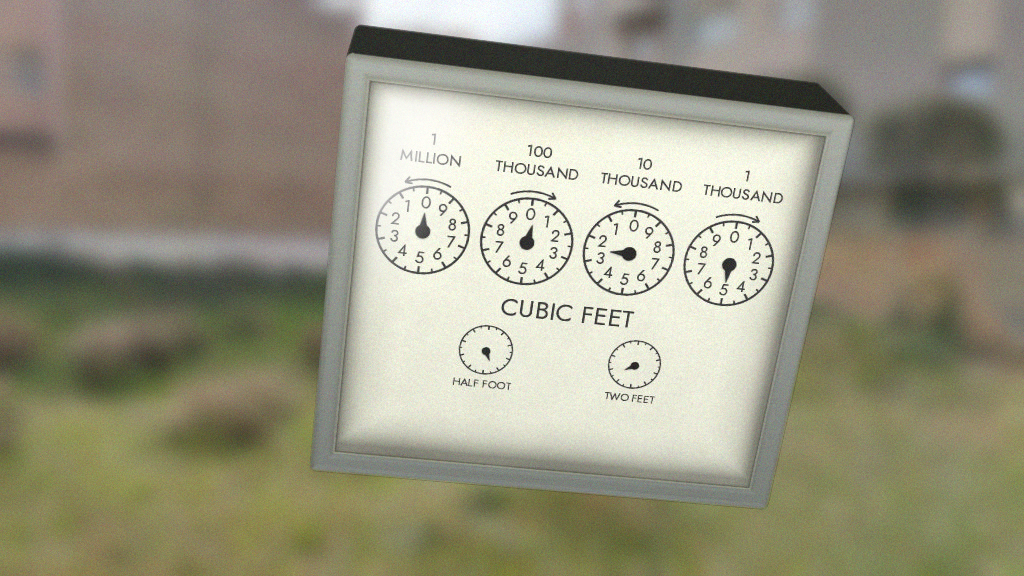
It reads 2500 ft³
